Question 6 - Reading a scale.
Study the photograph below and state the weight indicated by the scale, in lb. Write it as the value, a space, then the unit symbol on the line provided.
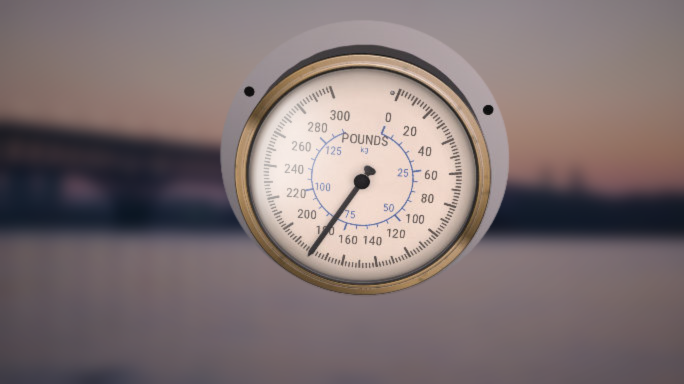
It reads 180 lb
